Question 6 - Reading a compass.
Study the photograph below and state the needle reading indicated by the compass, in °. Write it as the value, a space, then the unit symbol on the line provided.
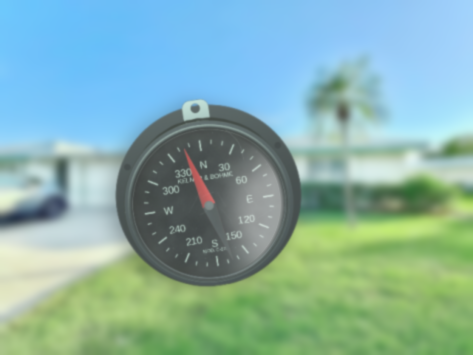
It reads 345 °
